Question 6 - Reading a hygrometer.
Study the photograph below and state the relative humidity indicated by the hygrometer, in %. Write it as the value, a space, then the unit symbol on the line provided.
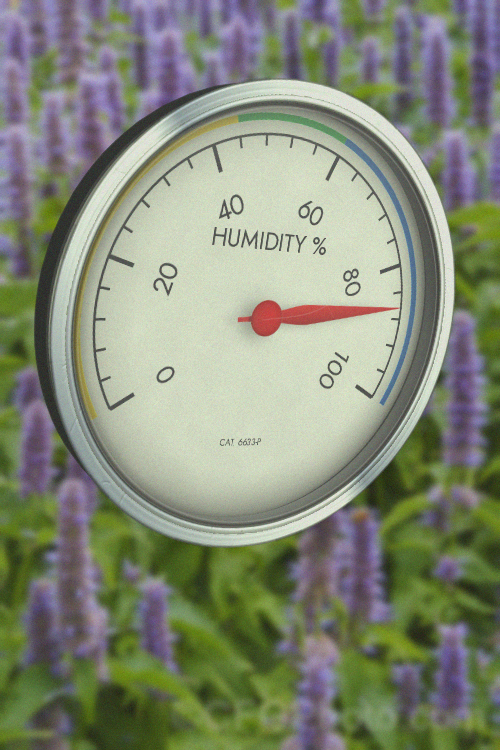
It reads 86 %
